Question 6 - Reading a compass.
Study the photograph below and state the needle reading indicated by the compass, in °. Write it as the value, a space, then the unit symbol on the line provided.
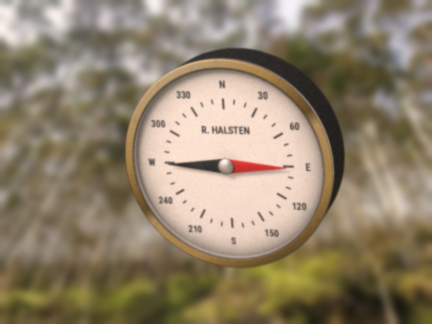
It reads 90 °
